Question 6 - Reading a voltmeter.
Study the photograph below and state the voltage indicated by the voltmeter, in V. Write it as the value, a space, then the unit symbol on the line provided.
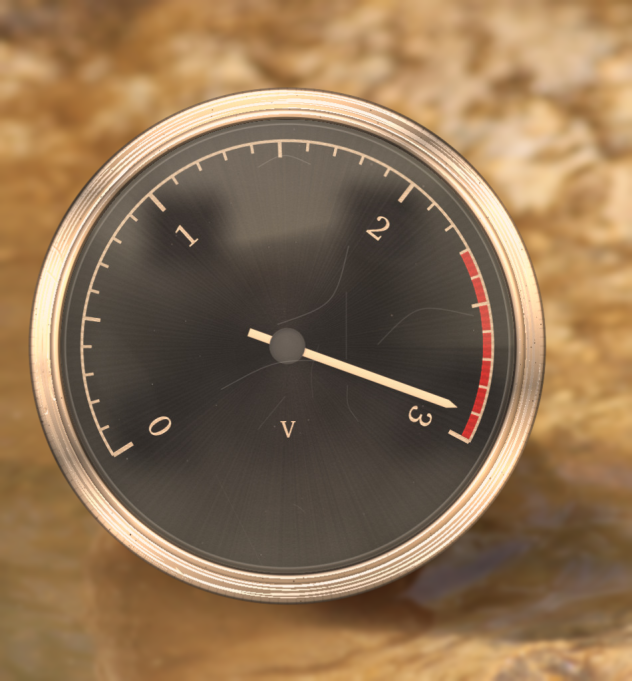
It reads 2.9 V
